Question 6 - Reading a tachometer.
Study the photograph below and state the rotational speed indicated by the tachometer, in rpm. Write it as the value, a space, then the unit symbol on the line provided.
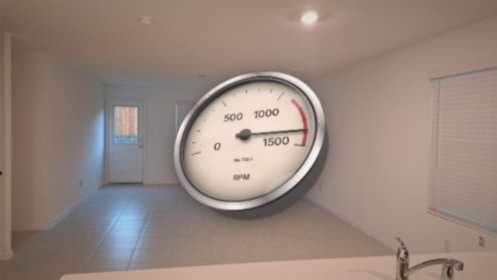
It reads 1400 rpm
